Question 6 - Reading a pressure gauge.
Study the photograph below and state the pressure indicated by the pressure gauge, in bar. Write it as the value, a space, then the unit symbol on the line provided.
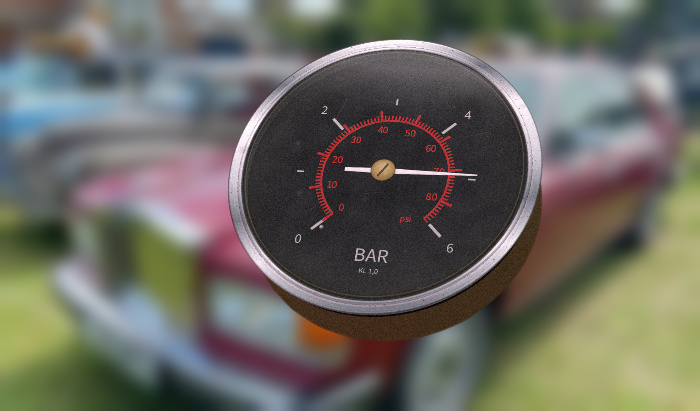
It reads 5 bar
